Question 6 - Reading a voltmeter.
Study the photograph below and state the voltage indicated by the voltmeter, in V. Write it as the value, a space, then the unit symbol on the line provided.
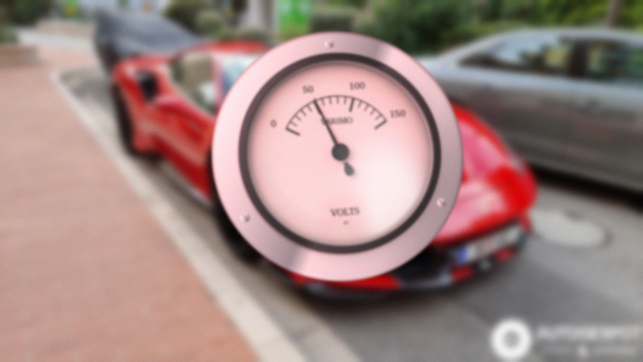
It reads 50 V
